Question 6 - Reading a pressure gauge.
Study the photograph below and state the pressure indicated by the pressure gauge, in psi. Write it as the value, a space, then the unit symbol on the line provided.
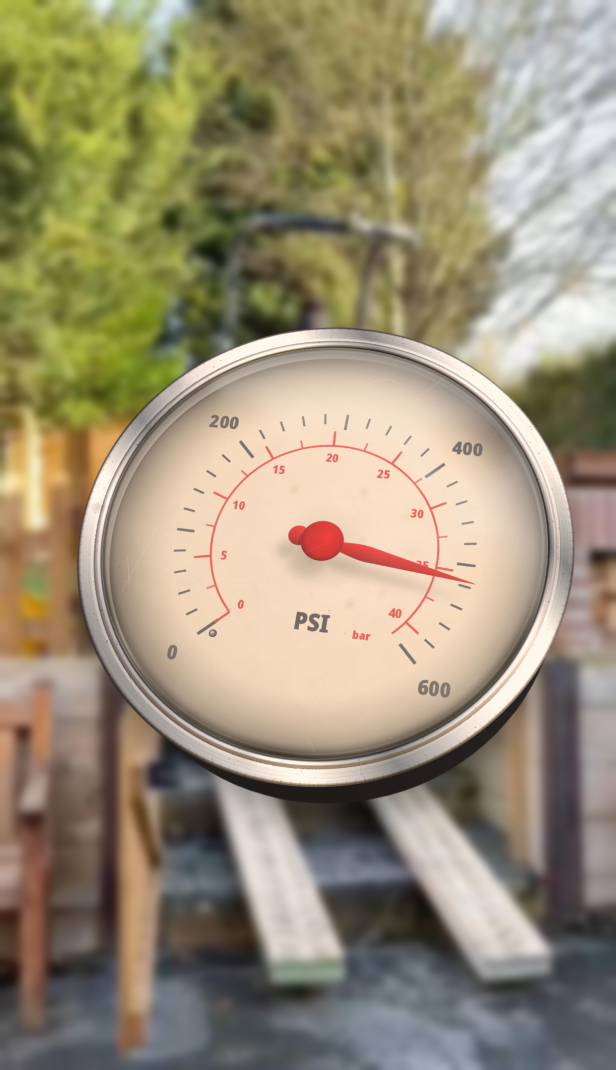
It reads 520 psi
